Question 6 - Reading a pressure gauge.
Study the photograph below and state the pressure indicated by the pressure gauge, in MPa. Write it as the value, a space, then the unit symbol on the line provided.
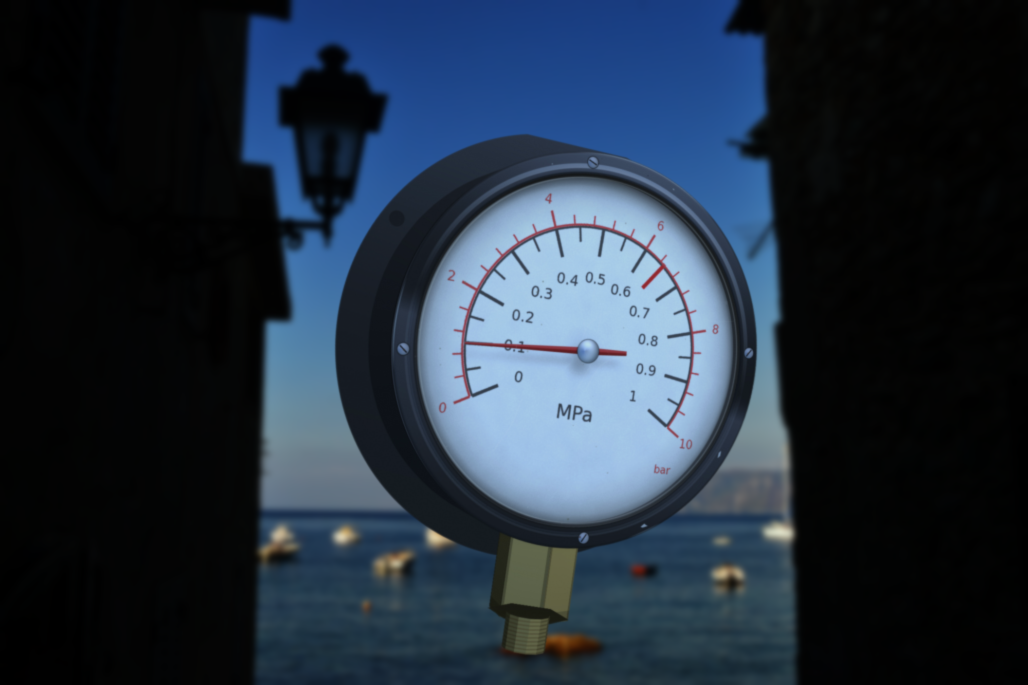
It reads 0.1 MPa
